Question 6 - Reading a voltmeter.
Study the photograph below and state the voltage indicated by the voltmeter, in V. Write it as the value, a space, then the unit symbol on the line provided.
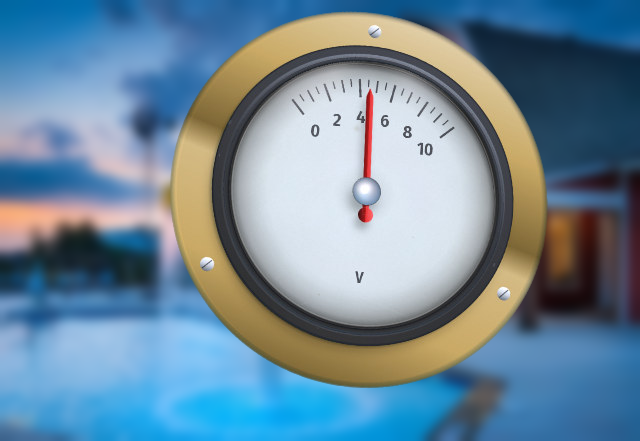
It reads 4.5 V
